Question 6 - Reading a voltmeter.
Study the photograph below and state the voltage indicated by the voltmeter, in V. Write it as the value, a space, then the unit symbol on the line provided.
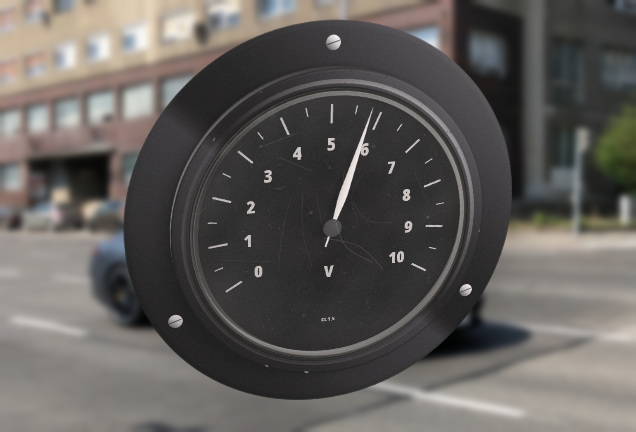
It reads 5.75 V
